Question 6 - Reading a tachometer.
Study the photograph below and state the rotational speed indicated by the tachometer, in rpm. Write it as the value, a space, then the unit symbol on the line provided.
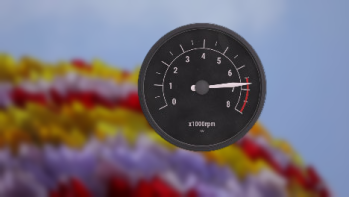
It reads 6750 rpm
